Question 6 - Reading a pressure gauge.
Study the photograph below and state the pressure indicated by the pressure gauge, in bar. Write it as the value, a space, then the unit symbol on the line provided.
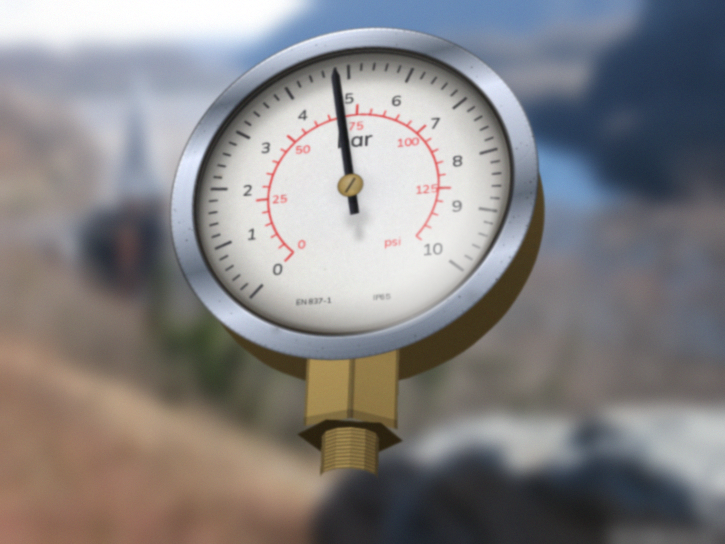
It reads 4.8 bar
